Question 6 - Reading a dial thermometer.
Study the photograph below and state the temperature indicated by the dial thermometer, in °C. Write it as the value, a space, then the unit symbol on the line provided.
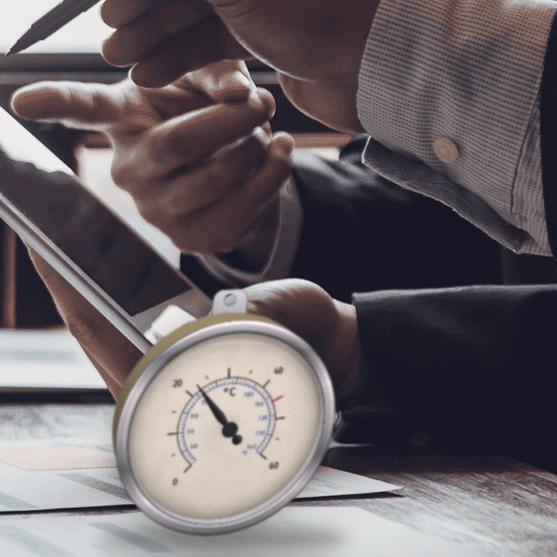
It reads 22.5 °C
